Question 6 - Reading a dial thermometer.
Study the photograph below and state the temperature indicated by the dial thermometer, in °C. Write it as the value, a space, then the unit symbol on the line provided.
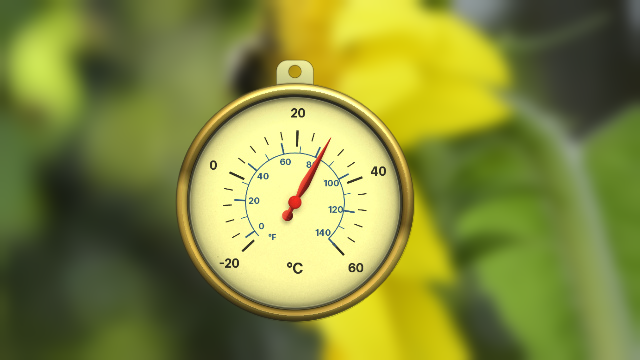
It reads 28 °C
